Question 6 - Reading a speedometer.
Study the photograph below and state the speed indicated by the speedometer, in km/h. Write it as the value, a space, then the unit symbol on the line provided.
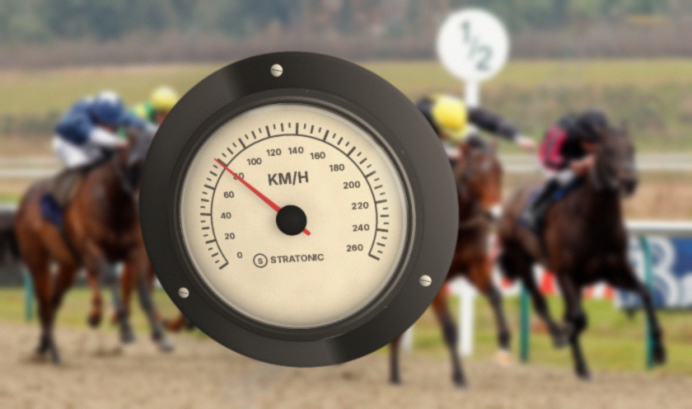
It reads 80 km/h
